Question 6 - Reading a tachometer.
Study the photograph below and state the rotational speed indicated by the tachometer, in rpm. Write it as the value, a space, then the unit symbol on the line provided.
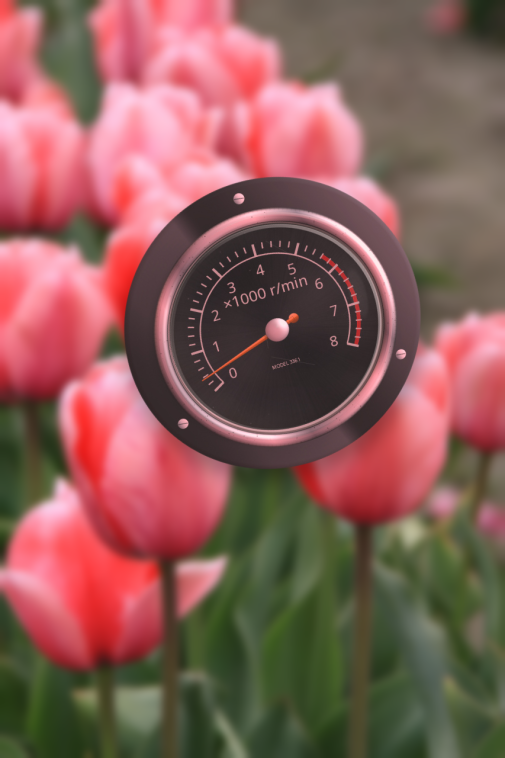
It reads 400 rpm
